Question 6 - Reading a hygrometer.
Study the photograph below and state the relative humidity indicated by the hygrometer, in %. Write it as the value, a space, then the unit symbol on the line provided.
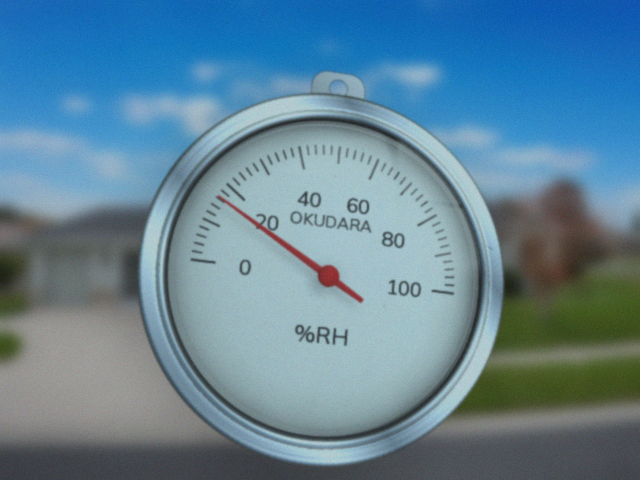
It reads 16 %
